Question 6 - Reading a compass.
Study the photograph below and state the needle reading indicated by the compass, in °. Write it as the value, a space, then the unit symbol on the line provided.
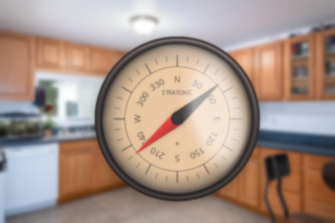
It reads 230 °
